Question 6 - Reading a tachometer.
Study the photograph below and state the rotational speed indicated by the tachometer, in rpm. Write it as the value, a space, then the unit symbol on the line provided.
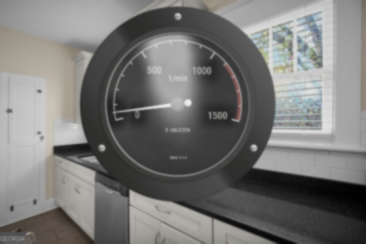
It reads 50 rpm
